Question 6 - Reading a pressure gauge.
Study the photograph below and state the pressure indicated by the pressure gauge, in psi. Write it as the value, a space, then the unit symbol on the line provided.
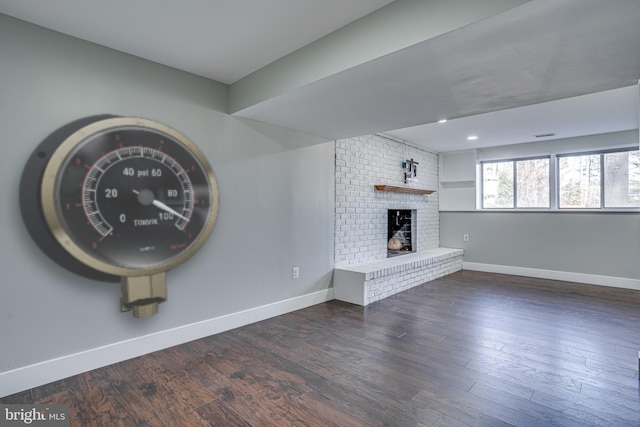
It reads 95 psi
